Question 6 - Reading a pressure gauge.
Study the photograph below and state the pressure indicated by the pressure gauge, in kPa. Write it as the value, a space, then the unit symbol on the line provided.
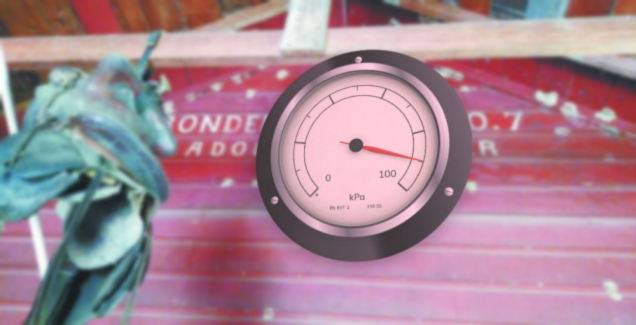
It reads 90 kPa
